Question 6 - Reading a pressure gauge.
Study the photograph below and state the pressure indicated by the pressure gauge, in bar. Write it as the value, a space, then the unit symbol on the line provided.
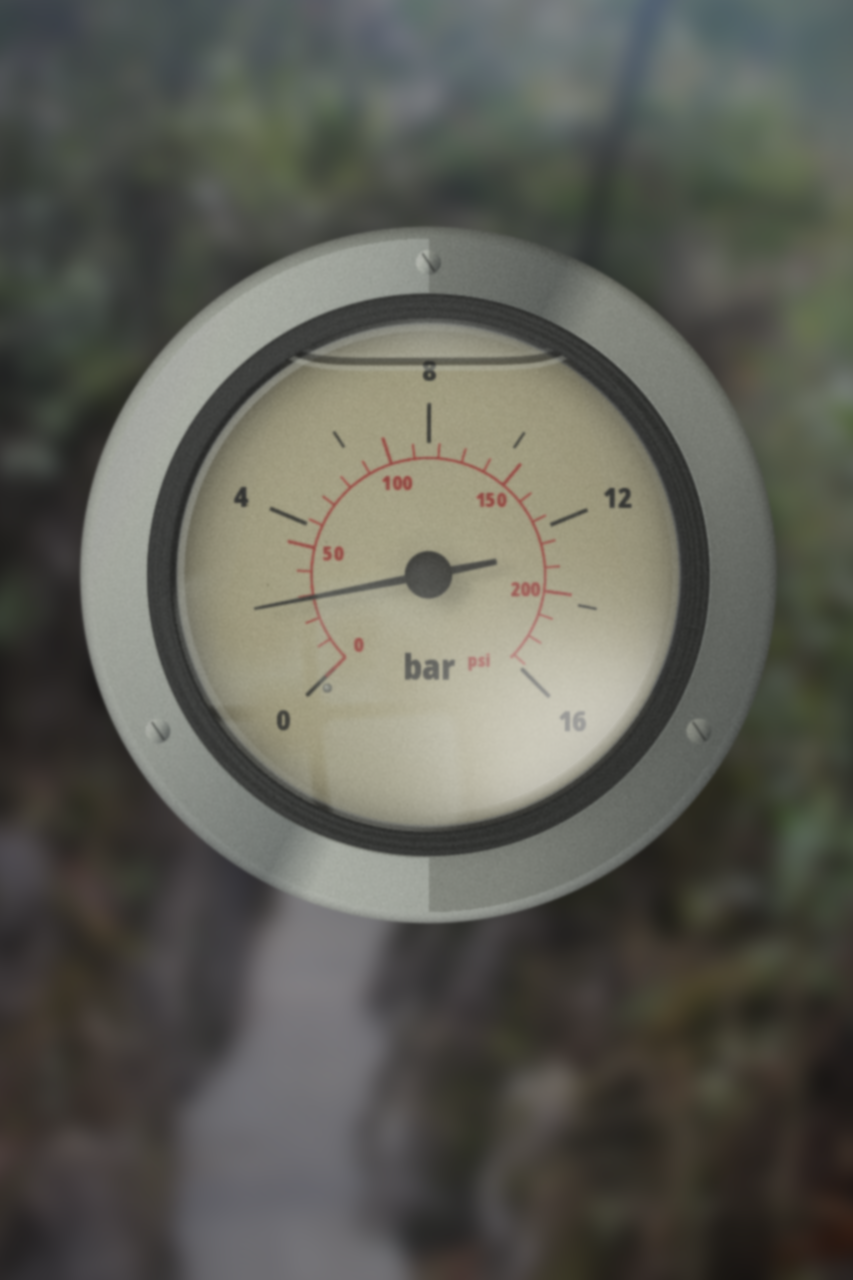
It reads 2 bar
